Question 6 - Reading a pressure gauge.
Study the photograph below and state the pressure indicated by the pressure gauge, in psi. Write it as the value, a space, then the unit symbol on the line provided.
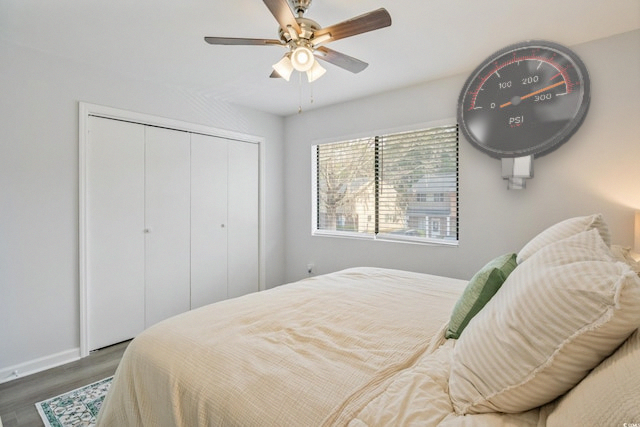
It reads 275 psi
